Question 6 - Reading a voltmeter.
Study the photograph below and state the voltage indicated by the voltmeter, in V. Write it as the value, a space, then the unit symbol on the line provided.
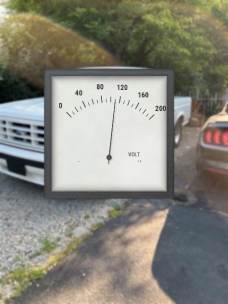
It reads 110 V
